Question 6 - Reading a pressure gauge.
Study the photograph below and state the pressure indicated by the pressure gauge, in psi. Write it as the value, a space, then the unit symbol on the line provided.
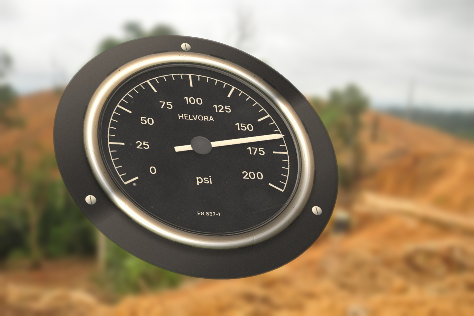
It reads 165 psi
